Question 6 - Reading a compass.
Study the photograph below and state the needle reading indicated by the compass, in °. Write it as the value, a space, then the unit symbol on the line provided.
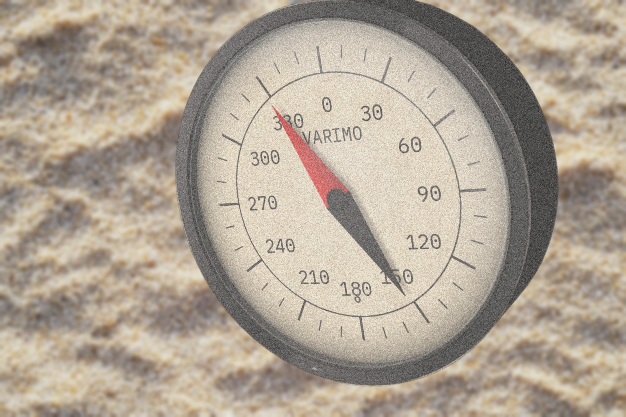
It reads 330 °
